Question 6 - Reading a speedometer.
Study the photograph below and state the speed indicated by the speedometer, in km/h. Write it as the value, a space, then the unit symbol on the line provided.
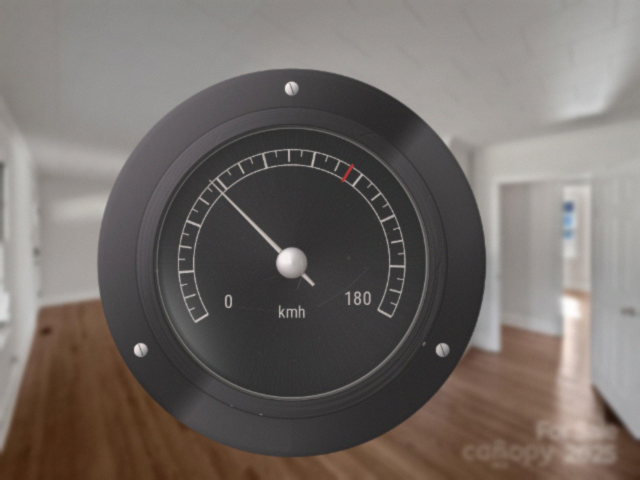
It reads 57.5 km/h
